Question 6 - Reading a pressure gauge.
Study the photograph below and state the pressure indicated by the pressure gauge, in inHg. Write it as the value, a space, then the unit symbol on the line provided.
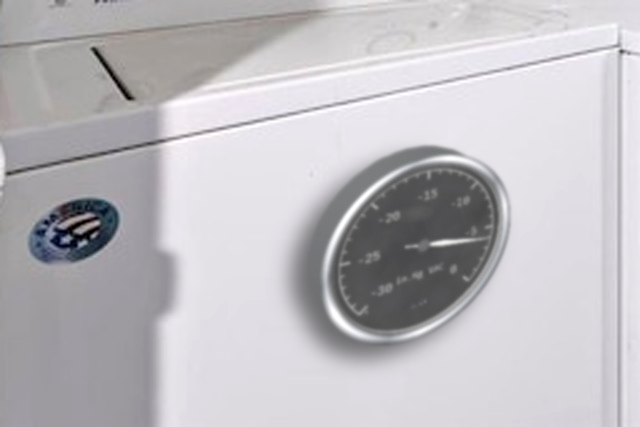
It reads -4 inHg
